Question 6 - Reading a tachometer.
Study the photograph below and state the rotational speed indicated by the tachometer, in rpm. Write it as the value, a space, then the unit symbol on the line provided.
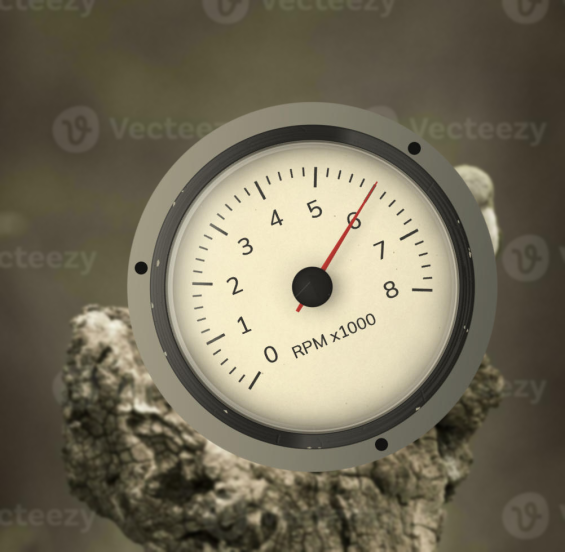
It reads 6000 rpm
